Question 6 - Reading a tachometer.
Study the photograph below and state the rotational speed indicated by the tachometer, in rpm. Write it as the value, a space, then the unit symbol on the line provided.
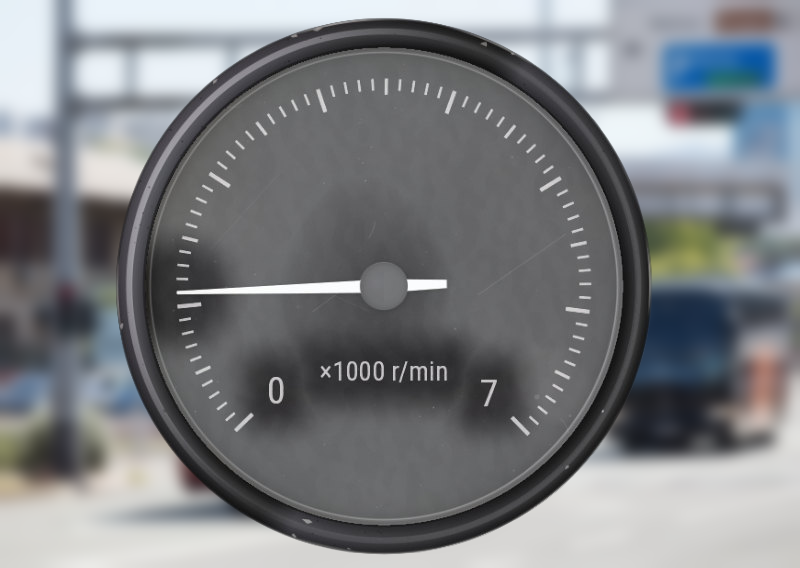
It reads 1100 rpm
